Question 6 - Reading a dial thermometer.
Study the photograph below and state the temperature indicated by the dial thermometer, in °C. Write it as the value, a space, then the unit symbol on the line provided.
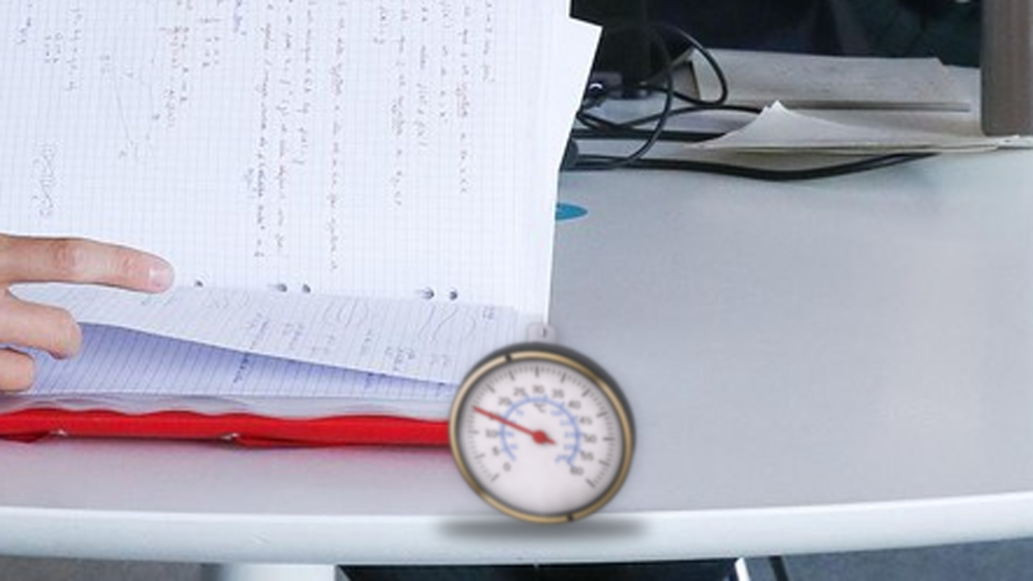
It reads 15 °C
